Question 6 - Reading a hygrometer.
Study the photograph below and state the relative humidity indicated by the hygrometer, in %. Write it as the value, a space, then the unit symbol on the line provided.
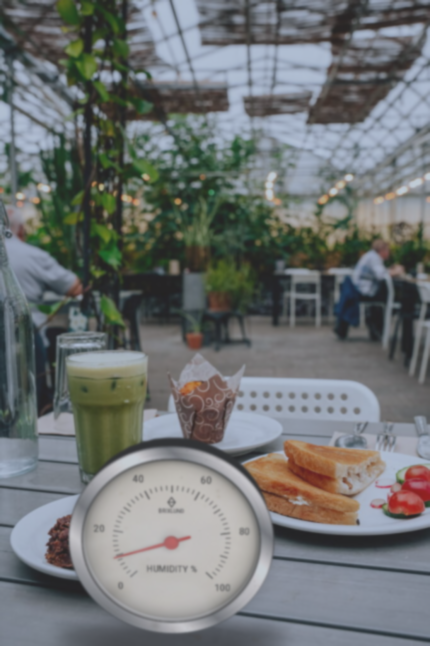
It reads 10 %
